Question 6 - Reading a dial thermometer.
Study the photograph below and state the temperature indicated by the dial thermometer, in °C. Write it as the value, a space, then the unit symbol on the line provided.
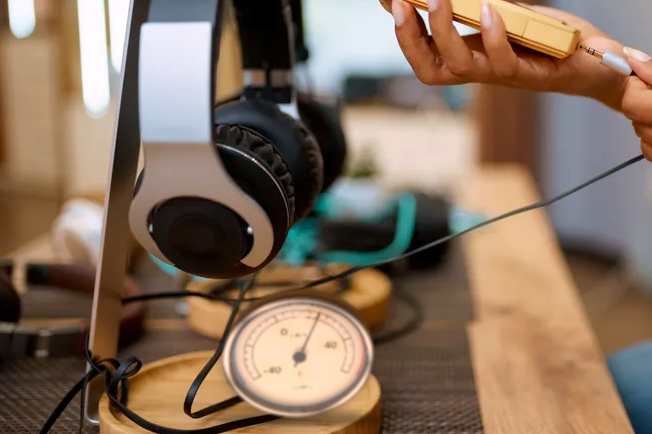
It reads 20 °C
